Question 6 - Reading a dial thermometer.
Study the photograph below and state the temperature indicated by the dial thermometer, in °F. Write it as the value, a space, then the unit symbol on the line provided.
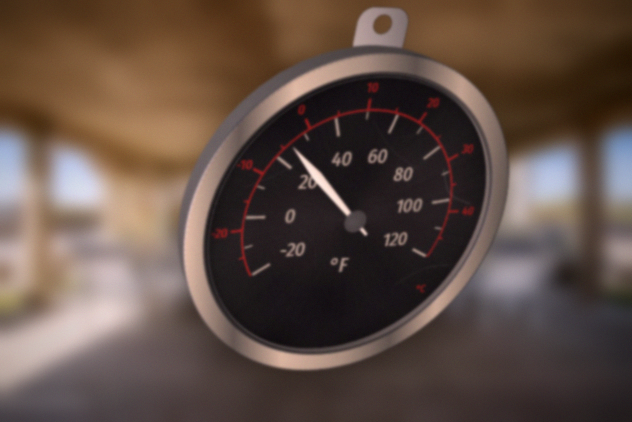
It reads 25 °F
